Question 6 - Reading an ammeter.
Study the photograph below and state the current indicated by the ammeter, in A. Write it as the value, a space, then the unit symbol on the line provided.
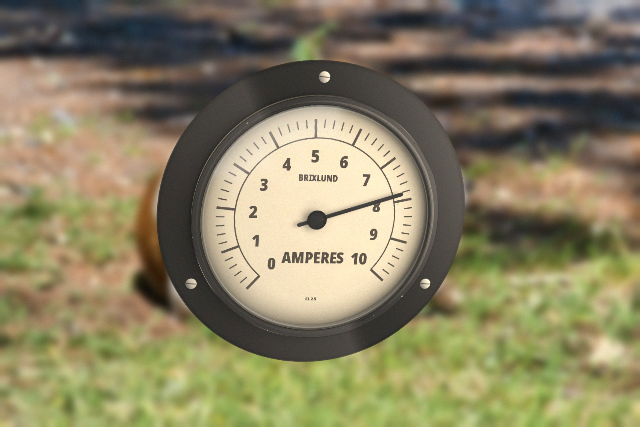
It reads 7.8 A
